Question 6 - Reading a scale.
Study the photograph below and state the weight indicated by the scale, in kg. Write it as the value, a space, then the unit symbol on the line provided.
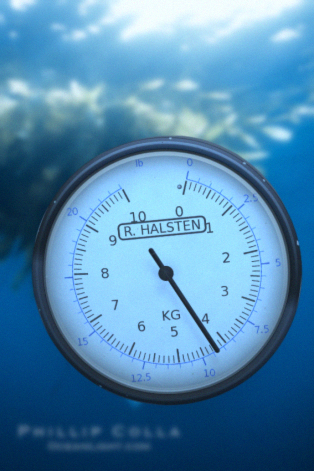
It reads 4.2 kg
